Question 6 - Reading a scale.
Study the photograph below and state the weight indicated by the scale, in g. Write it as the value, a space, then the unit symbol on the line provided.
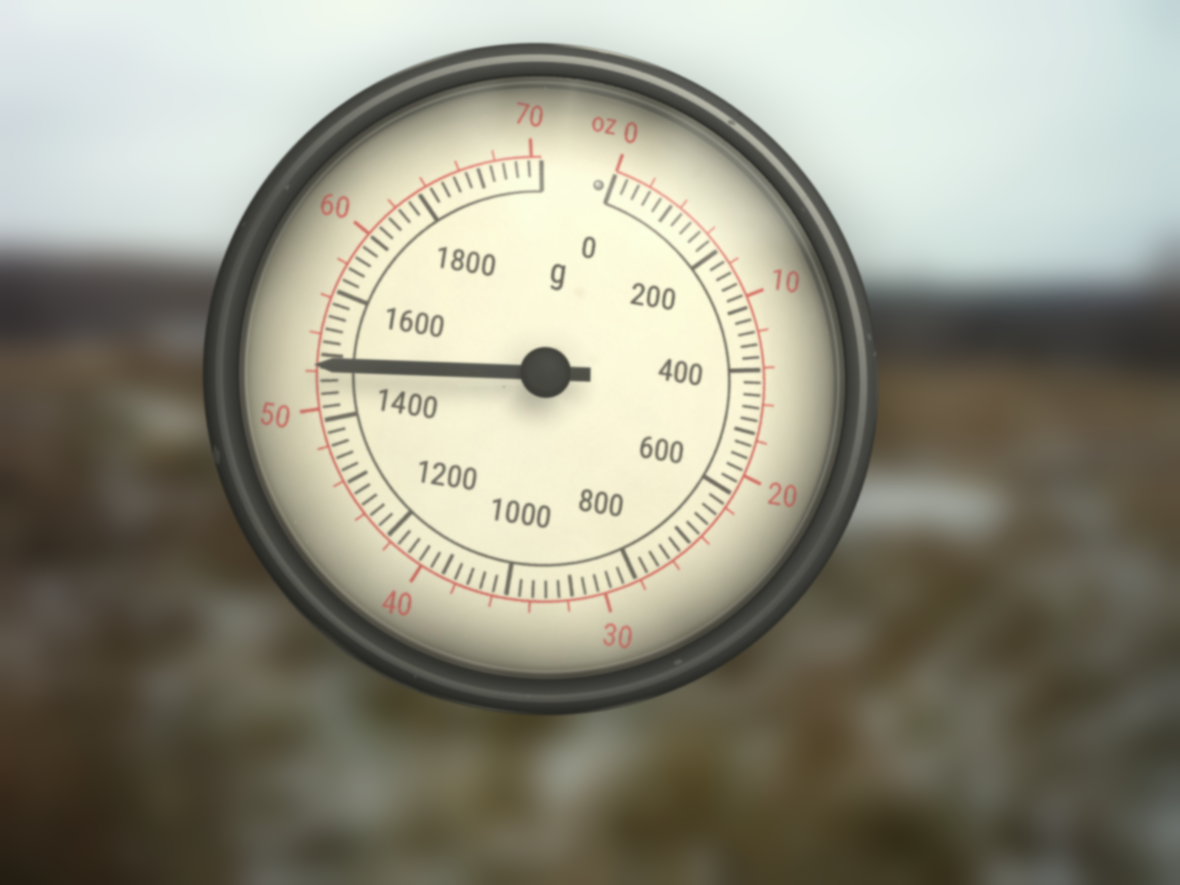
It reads 1480 g
